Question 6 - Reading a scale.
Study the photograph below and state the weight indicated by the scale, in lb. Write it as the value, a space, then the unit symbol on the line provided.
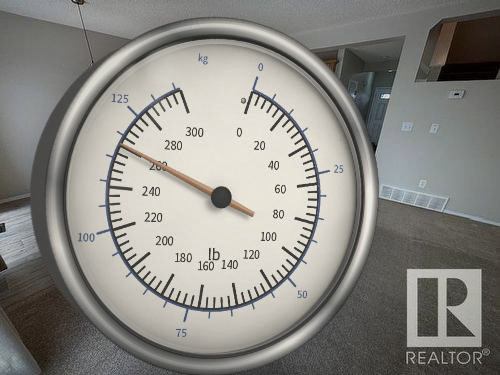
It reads 260 lb
